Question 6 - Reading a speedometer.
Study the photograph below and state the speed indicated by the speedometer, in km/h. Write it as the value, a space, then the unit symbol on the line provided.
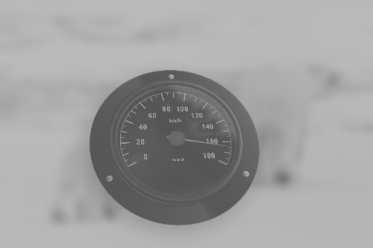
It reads 165 km/h
